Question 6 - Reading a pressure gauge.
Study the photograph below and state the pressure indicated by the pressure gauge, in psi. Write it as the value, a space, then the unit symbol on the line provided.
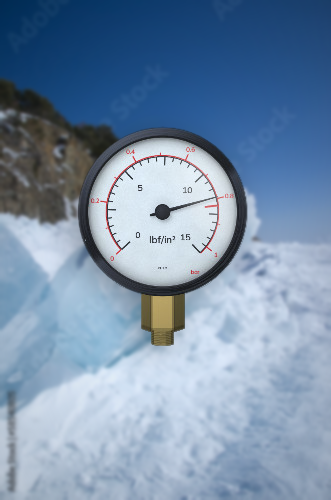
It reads 11.5 psi
